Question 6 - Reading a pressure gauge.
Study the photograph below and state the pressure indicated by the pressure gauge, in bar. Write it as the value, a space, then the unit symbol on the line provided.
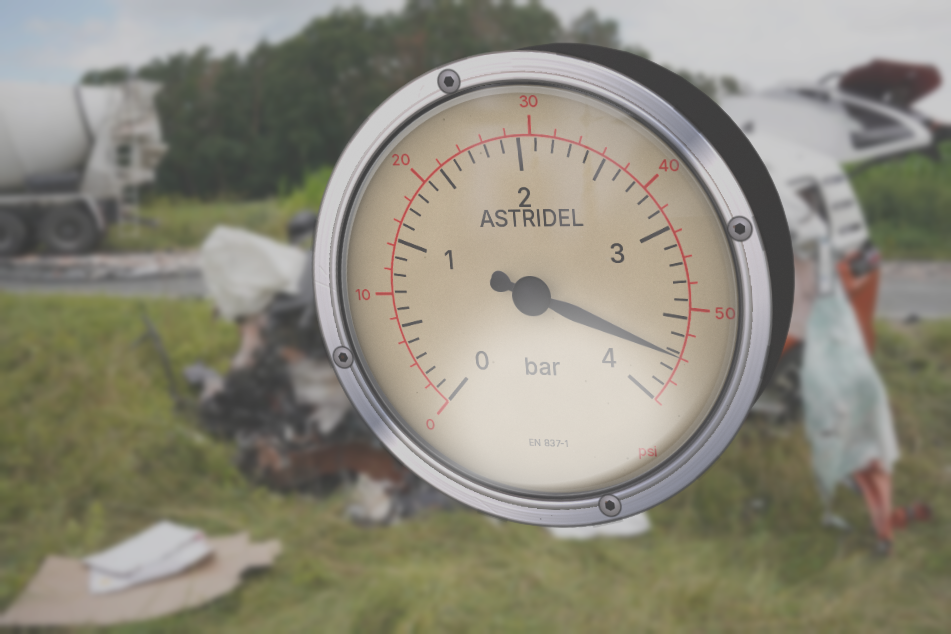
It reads 3.7 bar
